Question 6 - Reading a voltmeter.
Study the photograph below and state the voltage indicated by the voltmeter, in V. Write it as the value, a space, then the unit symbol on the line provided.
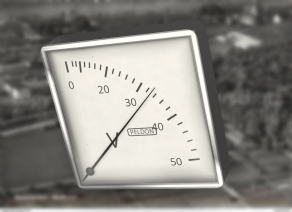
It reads 33 V
